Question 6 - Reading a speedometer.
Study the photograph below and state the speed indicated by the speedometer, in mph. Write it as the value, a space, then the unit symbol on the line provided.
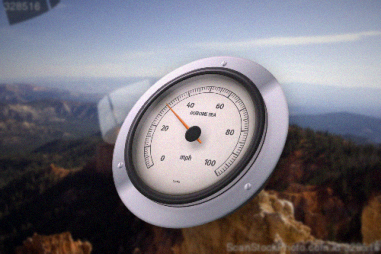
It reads 30 mph
